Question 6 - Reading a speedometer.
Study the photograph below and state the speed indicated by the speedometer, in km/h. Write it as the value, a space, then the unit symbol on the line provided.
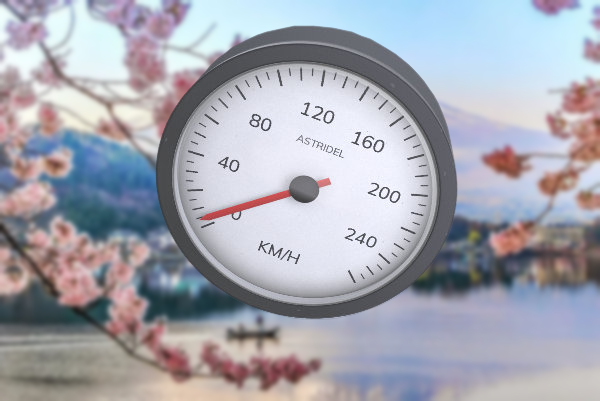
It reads 5 km/h
